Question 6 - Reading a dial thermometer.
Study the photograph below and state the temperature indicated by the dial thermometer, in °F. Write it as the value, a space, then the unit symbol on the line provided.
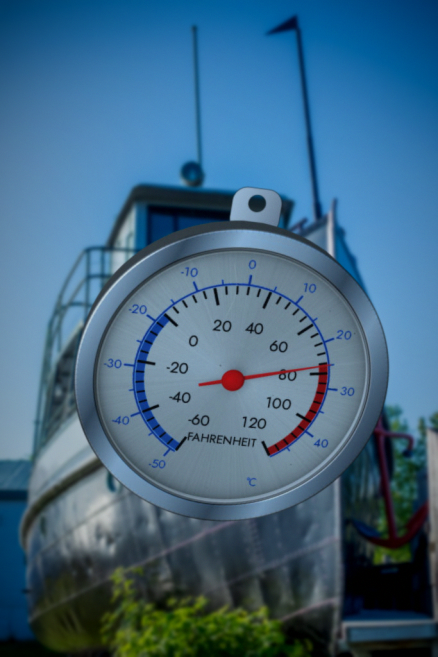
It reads 76 °F
